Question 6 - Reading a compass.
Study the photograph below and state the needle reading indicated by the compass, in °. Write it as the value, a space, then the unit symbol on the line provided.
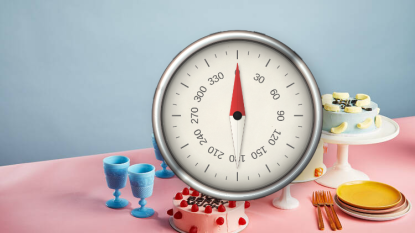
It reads 0 °
